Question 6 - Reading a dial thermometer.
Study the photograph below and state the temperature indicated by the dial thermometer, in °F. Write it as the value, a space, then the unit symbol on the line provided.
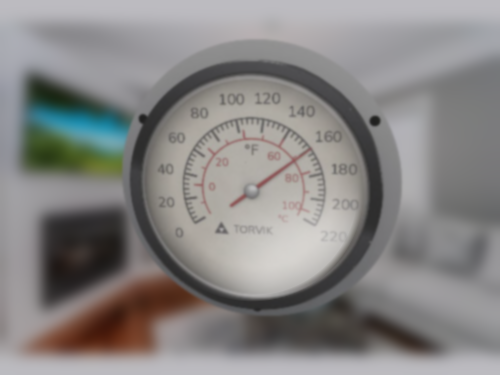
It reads 160 °F
